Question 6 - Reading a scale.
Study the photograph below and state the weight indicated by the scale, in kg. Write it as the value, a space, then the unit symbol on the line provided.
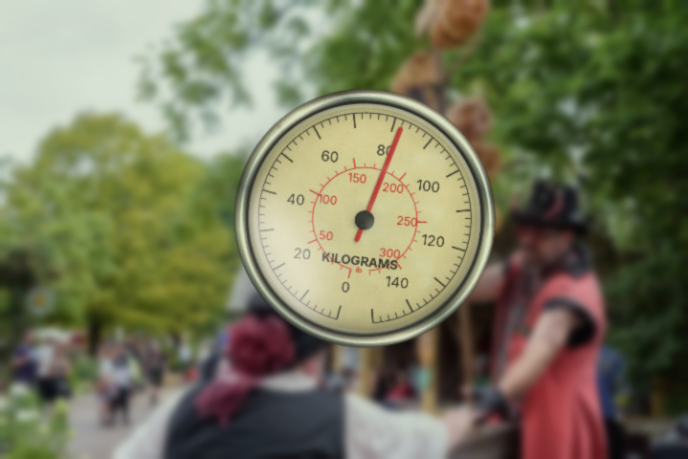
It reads 82 kg
